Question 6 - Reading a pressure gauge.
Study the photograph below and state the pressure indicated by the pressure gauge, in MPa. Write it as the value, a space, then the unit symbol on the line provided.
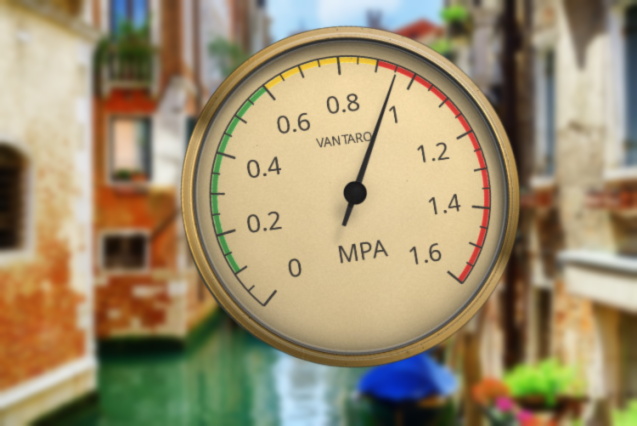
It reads 0.95 MPa
